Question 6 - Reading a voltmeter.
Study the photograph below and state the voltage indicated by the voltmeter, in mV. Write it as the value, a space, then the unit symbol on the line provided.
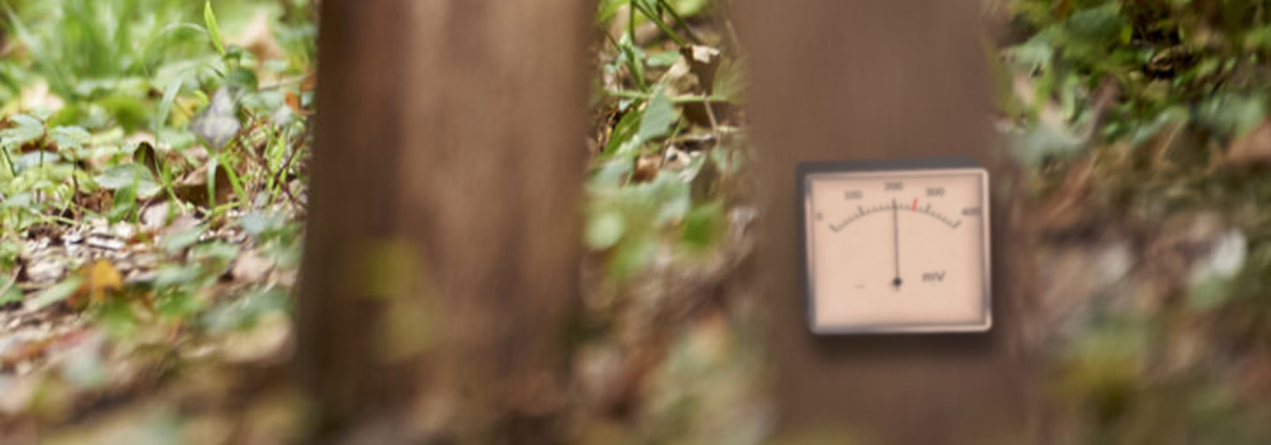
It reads 200 mV
